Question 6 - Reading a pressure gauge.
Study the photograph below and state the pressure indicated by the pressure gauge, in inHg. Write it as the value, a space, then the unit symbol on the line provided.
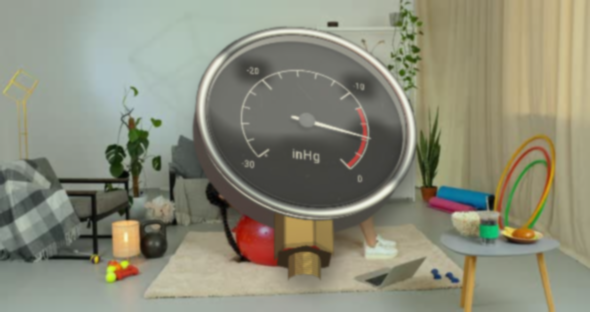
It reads -4 inHg
